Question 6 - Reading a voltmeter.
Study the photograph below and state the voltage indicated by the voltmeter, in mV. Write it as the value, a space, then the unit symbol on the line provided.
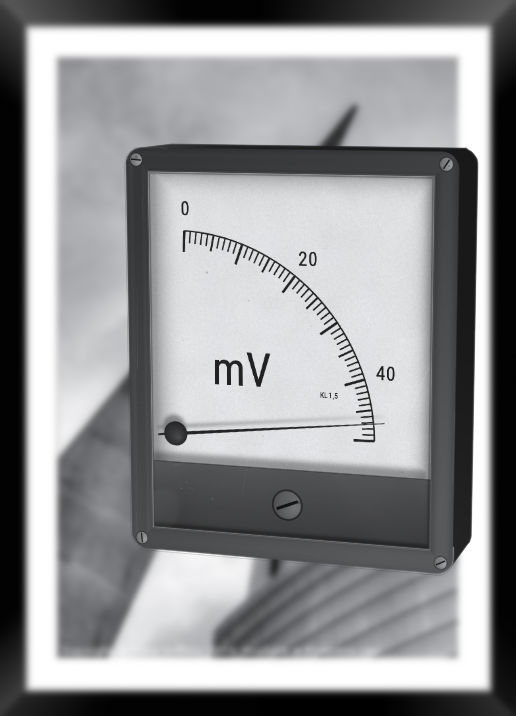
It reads 47 mV
